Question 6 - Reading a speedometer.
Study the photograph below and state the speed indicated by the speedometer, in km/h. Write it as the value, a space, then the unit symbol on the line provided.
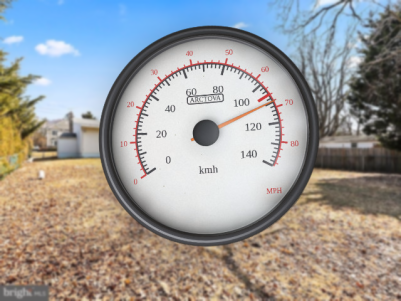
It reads 110 km/h
